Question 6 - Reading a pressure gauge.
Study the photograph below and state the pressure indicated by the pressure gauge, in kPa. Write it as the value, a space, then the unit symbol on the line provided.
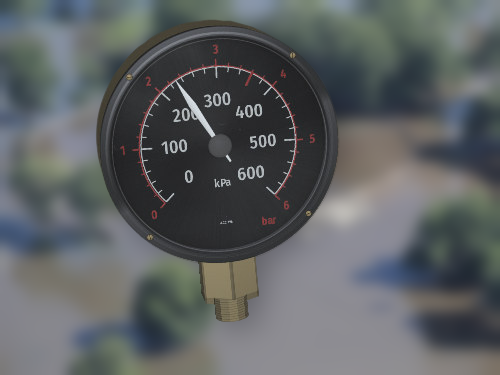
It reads 230 kPa
